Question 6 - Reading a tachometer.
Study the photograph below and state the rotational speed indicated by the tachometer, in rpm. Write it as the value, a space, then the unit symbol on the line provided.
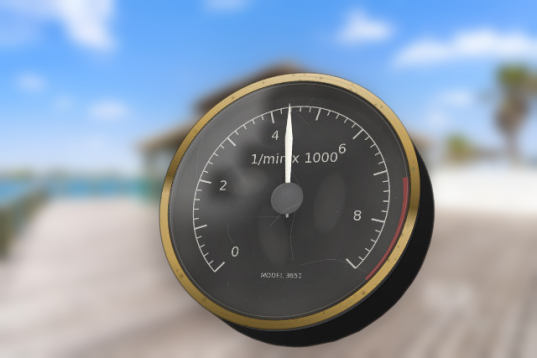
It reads 4400 rpm
